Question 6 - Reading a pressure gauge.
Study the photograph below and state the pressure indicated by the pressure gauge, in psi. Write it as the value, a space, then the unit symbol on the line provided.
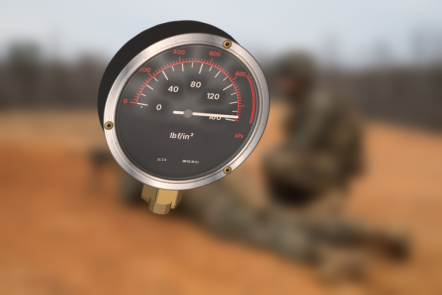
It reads 155 psi
